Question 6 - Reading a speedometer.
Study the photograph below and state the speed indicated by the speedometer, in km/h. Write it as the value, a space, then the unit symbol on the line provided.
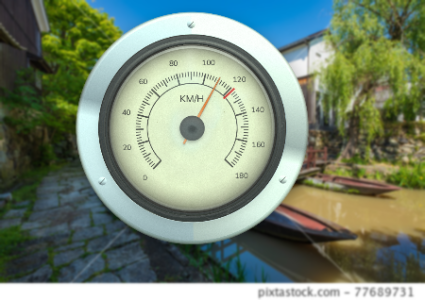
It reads 110 km/h
